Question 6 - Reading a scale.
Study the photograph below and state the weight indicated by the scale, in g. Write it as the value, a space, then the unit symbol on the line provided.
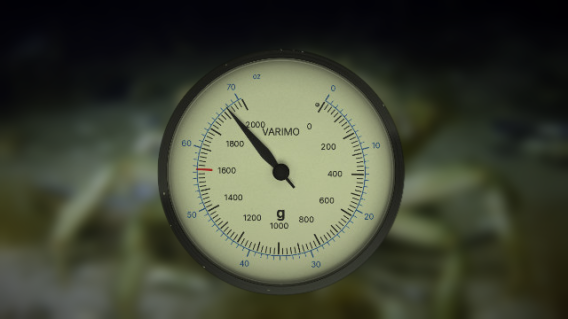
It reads 1920 g
